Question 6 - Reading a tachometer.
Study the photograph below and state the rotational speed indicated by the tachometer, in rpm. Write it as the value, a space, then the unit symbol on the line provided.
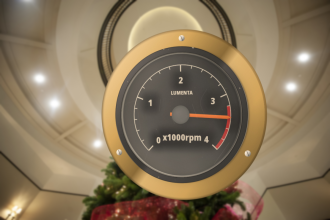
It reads 3400 rpm
